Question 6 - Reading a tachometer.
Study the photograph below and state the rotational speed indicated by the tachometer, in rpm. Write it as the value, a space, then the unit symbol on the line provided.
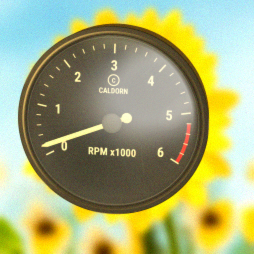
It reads 200 rpm
